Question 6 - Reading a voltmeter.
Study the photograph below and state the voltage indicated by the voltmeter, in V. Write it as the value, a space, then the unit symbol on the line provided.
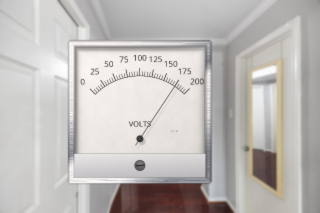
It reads 175 V
